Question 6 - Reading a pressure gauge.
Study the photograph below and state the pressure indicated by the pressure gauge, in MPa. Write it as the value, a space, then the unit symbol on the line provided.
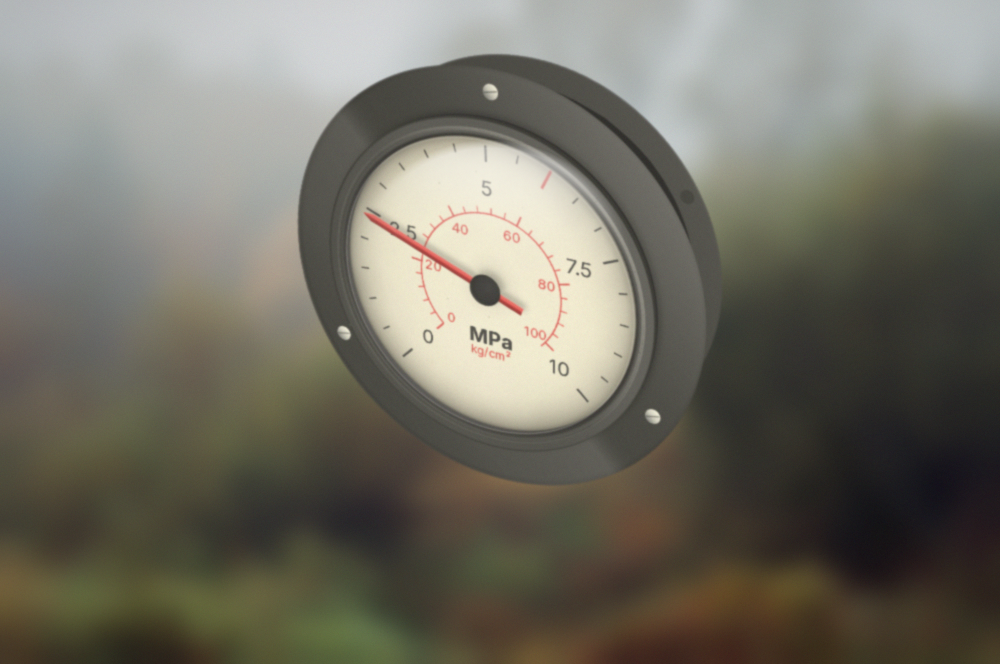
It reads 2.5 MPa
